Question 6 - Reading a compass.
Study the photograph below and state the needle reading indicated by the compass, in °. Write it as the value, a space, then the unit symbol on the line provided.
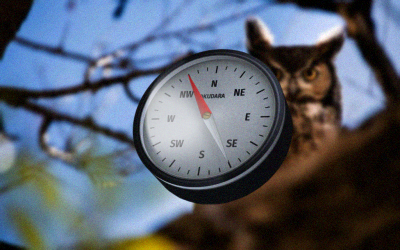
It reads 330 °
